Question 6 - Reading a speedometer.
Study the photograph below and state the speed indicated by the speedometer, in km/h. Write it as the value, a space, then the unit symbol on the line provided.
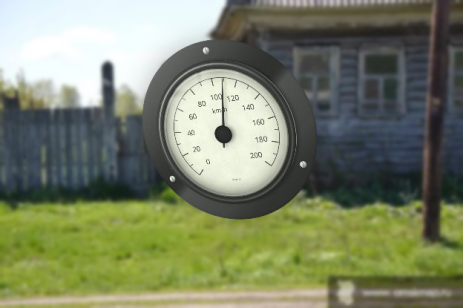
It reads 110 km/h
